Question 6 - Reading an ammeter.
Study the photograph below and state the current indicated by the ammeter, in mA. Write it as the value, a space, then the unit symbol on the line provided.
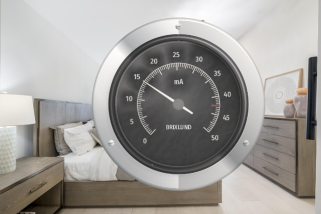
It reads 15 mA
